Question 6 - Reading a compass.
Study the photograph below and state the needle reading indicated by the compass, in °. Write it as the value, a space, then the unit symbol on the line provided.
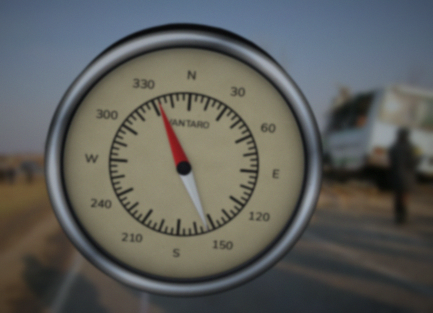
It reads 335 °
